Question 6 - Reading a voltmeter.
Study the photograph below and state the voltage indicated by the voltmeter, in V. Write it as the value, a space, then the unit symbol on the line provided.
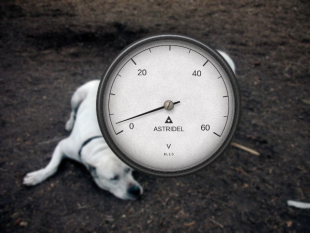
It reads 2.5 V
